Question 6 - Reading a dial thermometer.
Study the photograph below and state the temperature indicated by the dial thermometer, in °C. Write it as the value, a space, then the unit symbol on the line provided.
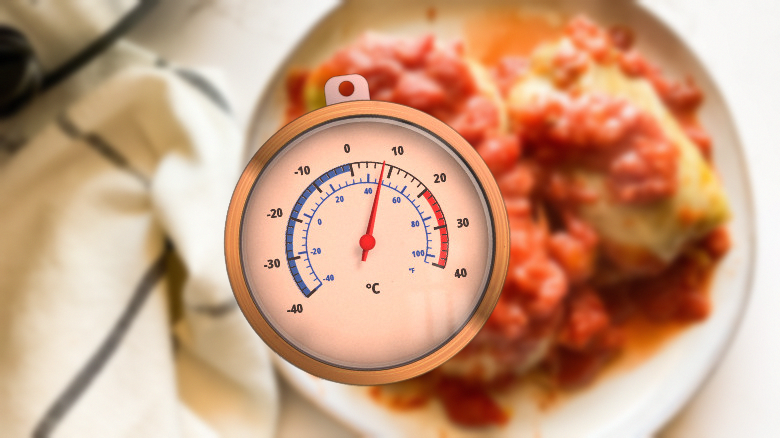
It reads 8 °C
